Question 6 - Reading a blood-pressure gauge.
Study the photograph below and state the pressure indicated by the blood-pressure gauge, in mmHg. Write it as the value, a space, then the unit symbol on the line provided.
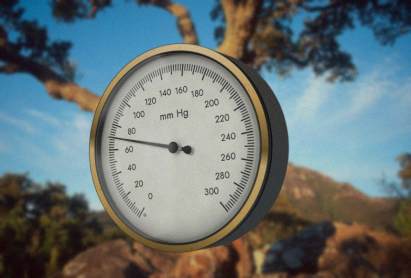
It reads 70 mmHg
